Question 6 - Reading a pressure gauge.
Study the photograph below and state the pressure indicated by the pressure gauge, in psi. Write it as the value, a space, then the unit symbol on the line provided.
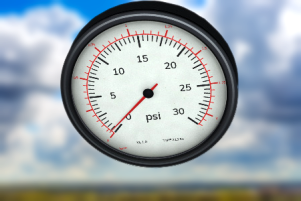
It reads 0.5 psi
